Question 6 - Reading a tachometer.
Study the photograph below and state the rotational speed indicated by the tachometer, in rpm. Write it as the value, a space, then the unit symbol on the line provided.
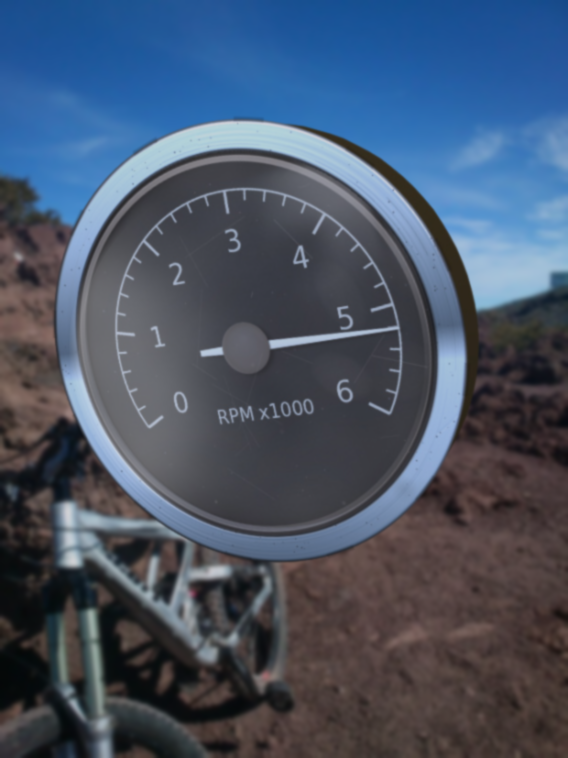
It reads 5200 rpm
